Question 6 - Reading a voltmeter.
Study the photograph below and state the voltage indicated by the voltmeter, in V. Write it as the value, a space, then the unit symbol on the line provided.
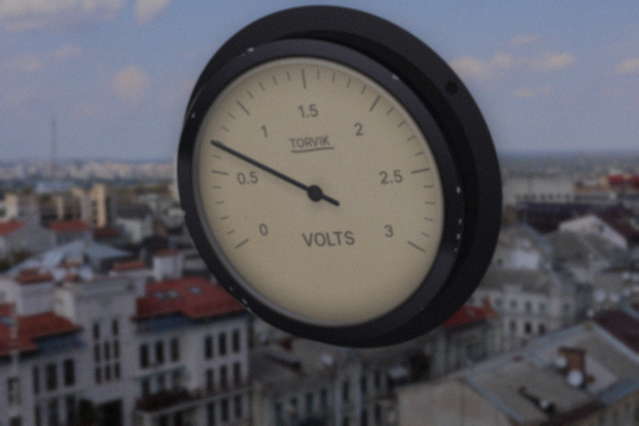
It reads 0.7 V
